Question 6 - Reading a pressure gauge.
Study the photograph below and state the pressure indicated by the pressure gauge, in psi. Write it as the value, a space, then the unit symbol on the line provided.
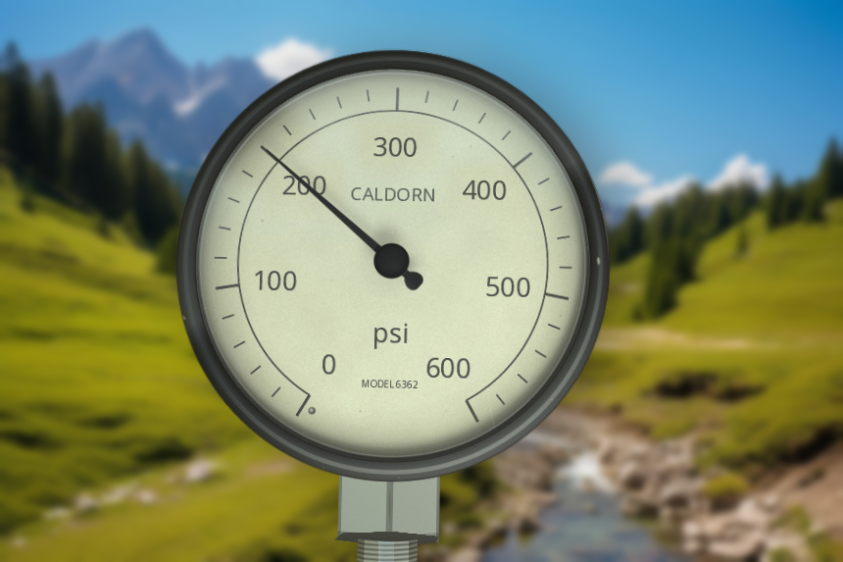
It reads 200 psi
